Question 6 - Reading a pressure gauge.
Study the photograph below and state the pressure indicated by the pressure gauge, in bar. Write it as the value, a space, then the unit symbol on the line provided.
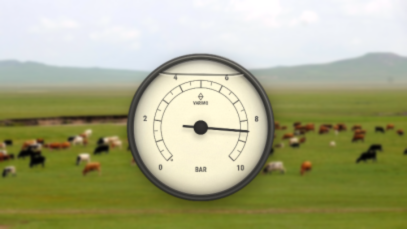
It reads 8.5 bar
